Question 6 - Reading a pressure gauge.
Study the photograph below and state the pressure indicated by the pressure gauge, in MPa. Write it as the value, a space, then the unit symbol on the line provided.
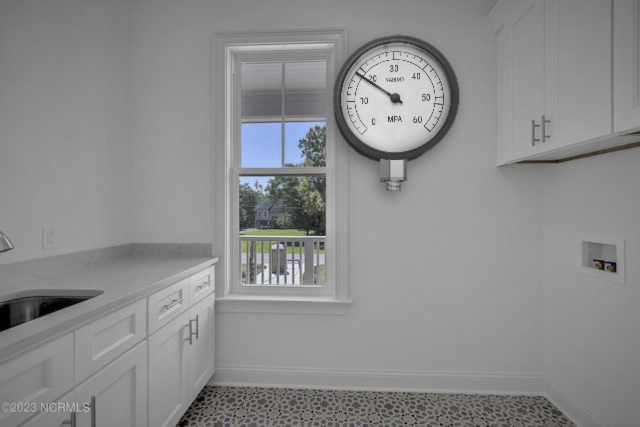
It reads 18 MPa
